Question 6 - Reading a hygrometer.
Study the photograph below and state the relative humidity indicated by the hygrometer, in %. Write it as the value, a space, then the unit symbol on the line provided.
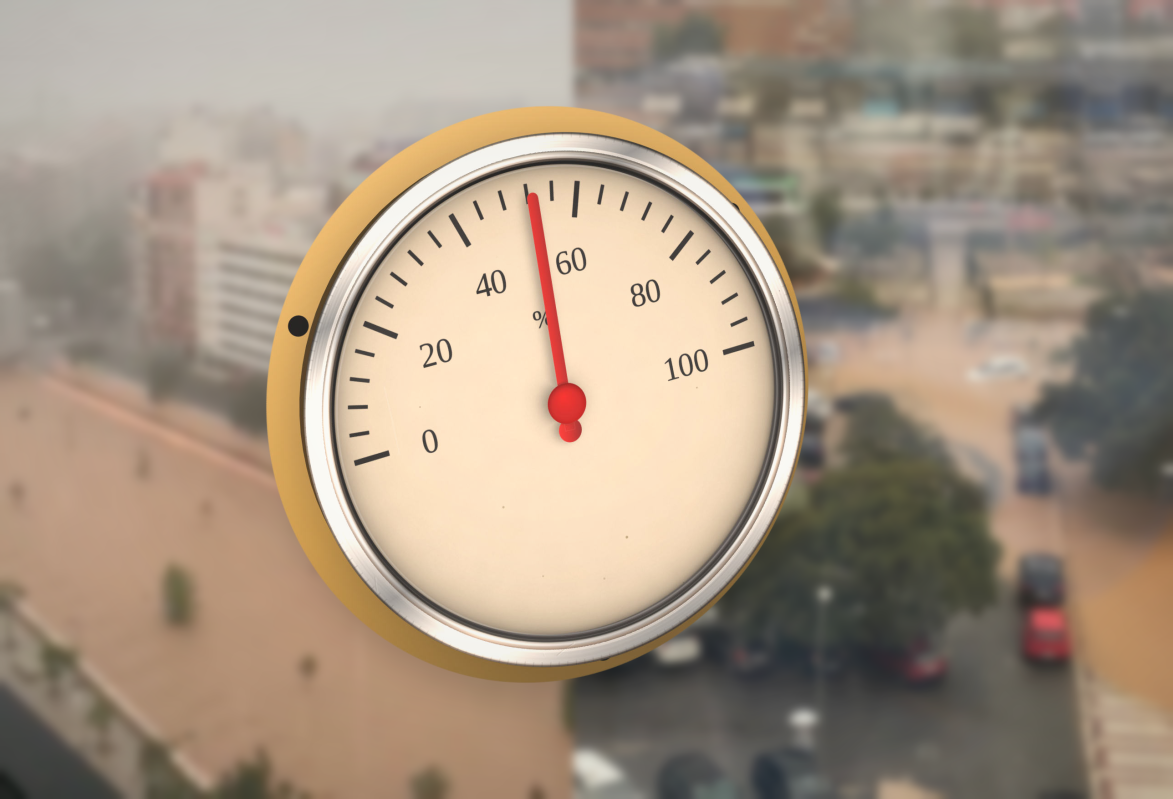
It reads 52 %
